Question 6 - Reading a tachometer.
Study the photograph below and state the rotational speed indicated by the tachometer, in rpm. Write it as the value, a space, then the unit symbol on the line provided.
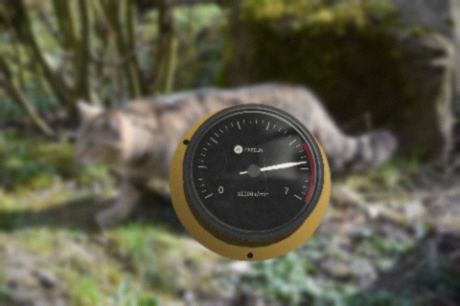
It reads 5800 rpm
